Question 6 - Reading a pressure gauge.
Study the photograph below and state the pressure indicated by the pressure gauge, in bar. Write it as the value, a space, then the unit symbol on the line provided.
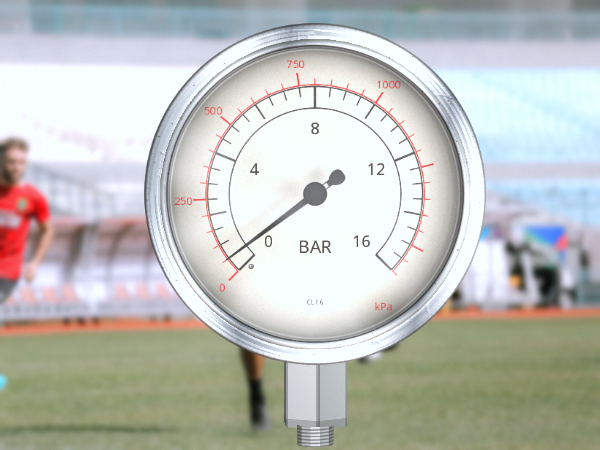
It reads 0.5 bar
